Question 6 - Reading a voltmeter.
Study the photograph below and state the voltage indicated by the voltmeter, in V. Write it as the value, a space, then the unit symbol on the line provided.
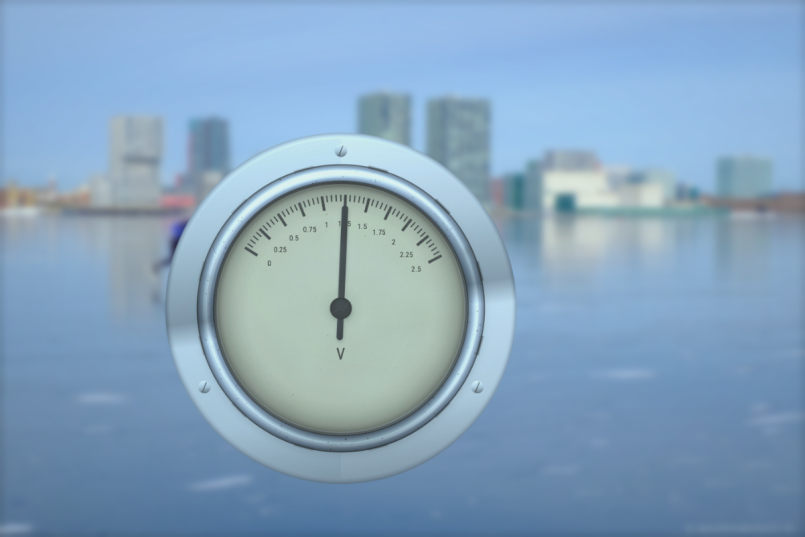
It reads 1.25 V
